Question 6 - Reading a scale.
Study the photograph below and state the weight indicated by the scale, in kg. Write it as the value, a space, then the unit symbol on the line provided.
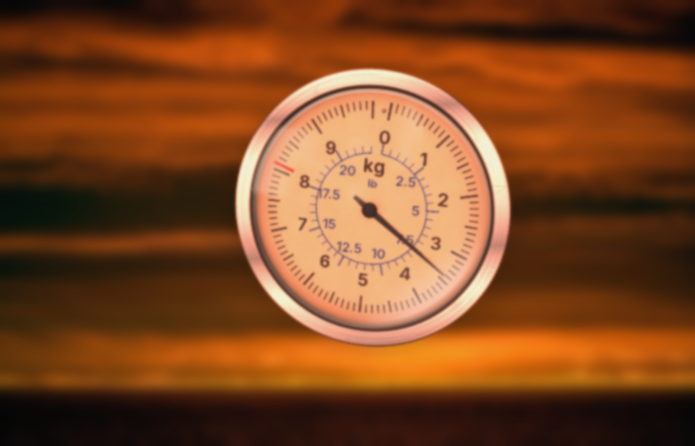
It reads 3.4 kg
